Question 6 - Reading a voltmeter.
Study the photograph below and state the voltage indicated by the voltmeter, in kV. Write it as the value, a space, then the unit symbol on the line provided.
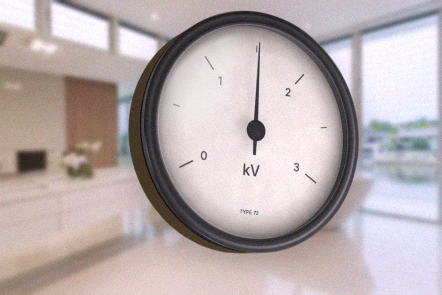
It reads 1.5 kV
